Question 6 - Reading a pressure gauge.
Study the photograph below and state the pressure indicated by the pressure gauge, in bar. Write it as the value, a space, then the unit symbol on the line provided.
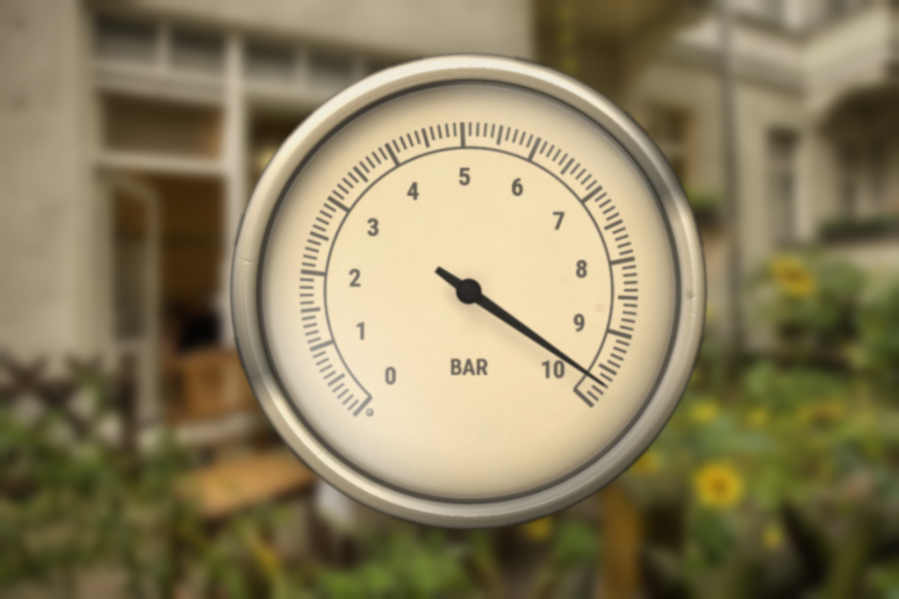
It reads 9.7 bar
